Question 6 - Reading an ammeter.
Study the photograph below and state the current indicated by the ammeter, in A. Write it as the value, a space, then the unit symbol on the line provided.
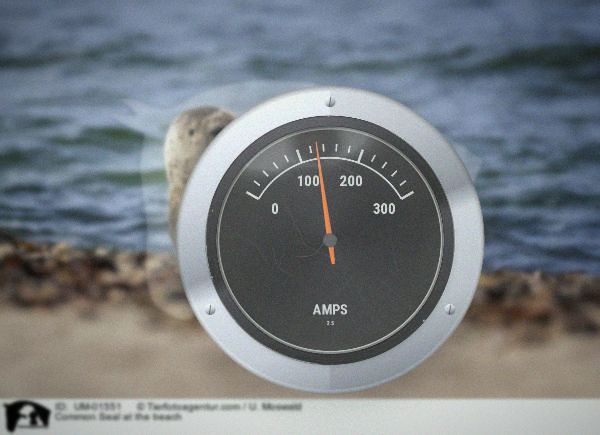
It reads 130 A
